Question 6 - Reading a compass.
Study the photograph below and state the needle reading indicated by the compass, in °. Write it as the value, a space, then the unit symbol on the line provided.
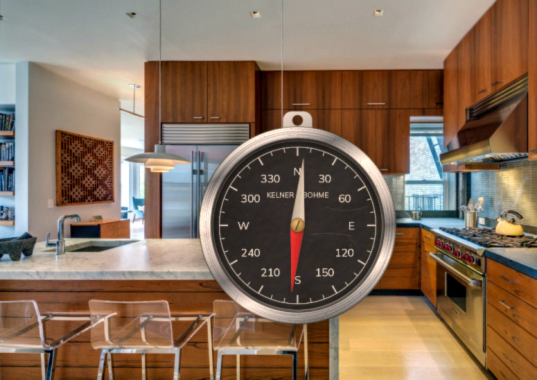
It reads 185 °
